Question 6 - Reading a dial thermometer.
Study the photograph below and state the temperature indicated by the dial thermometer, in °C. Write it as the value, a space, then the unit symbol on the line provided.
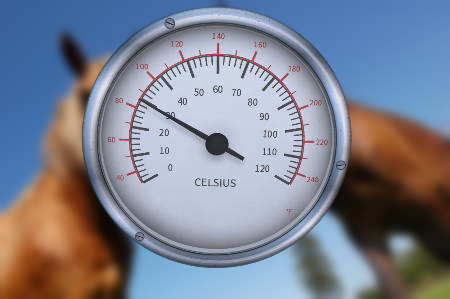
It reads 30 °C
